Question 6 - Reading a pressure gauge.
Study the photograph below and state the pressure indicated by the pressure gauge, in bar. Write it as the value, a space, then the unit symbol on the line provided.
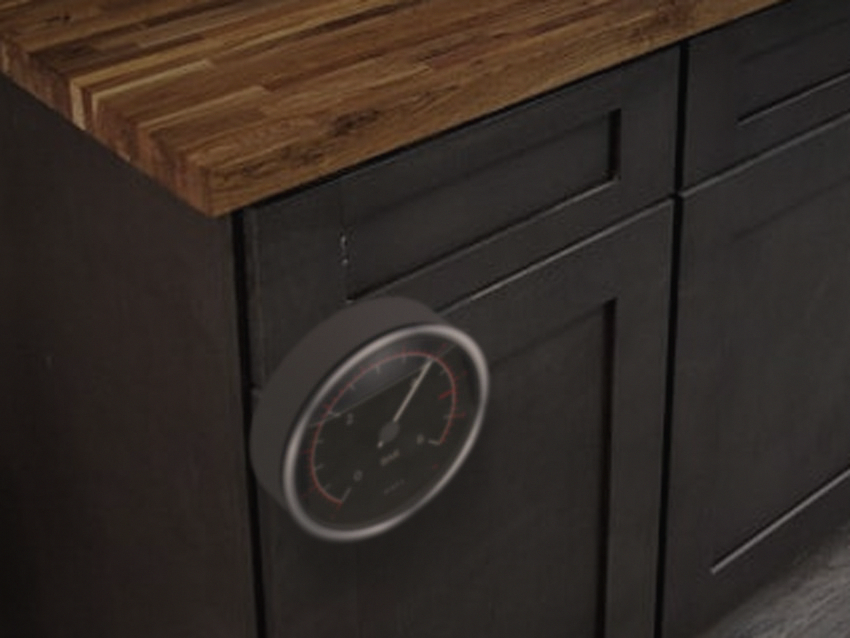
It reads 4 bar
